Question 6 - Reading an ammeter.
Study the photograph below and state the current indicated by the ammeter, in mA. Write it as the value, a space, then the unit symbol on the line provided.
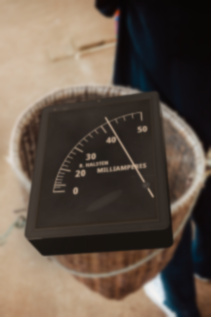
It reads 42 mA
